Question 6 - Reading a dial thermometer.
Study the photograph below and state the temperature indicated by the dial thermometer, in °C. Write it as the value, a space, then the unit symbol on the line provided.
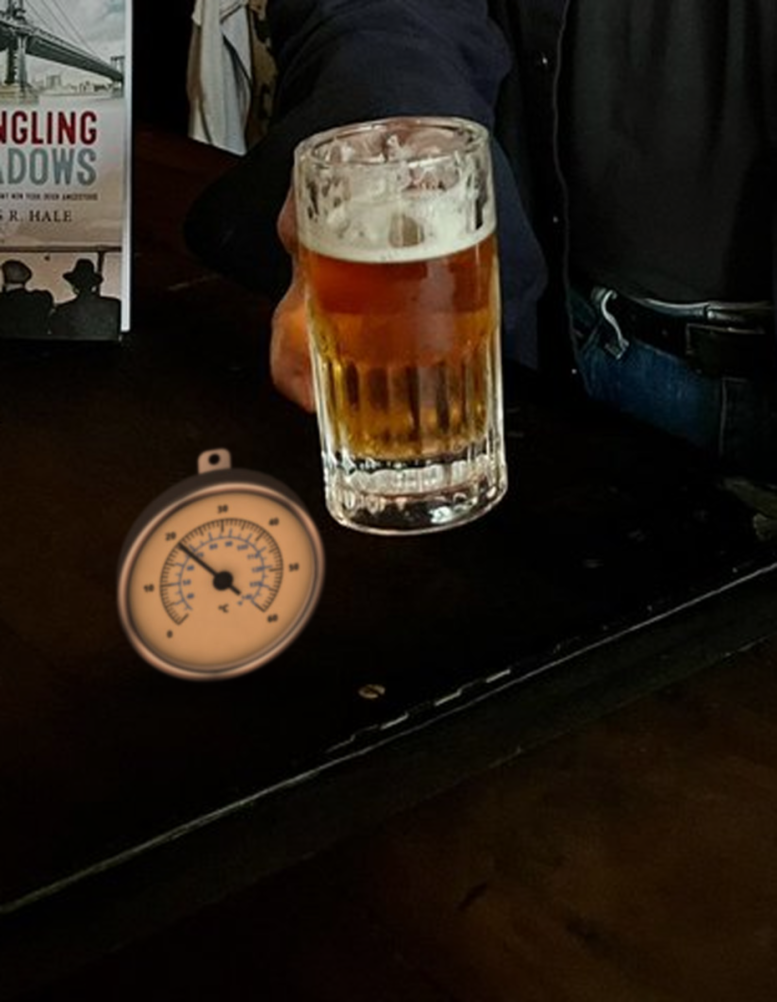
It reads 20 °C
